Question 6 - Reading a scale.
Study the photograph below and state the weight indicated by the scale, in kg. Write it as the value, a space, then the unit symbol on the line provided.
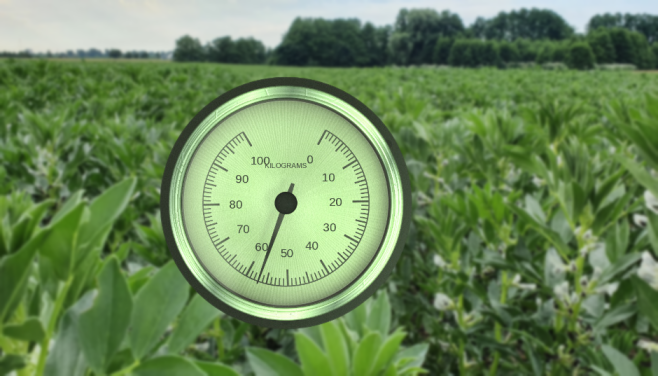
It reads 57 kg
